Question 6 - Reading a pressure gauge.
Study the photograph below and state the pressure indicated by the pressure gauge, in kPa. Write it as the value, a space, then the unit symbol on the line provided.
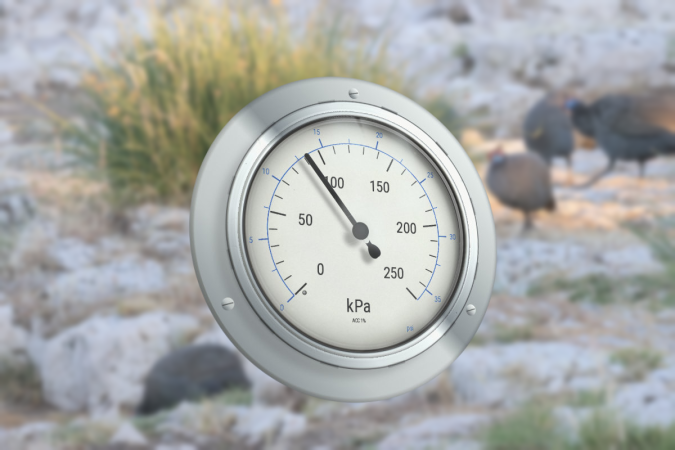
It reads 90 kPa
